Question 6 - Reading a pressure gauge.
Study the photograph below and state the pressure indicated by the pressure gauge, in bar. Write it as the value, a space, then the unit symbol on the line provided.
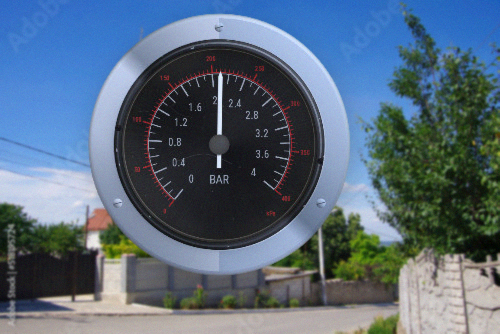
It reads 2.1 bar
